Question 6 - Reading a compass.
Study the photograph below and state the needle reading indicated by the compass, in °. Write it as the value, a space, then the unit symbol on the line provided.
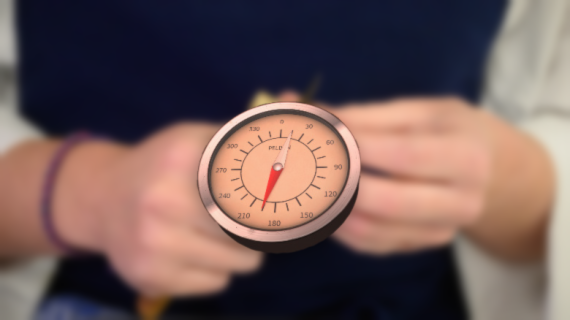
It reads 195 °
